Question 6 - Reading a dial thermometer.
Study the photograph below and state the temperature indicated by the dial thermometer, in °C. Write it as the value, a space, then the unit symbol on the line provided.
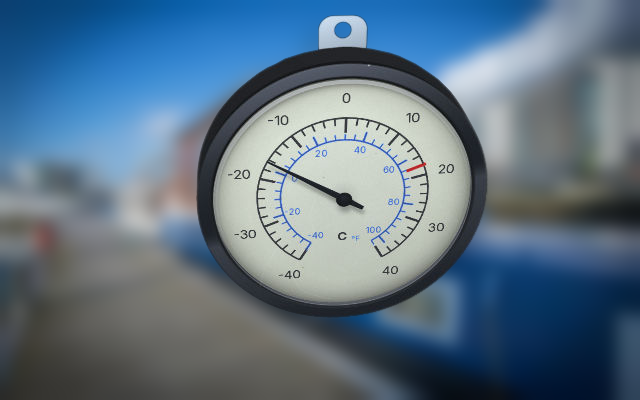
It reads -16 °C
